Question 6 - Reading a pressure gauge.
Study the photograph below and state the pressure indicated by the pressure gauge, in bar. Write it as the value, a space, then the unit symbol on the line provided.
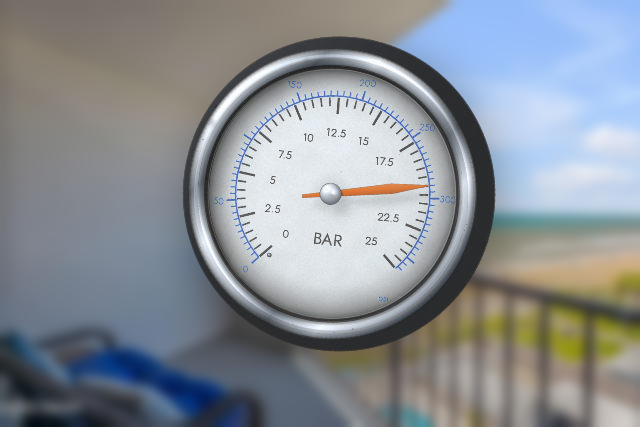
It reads 20 bar
